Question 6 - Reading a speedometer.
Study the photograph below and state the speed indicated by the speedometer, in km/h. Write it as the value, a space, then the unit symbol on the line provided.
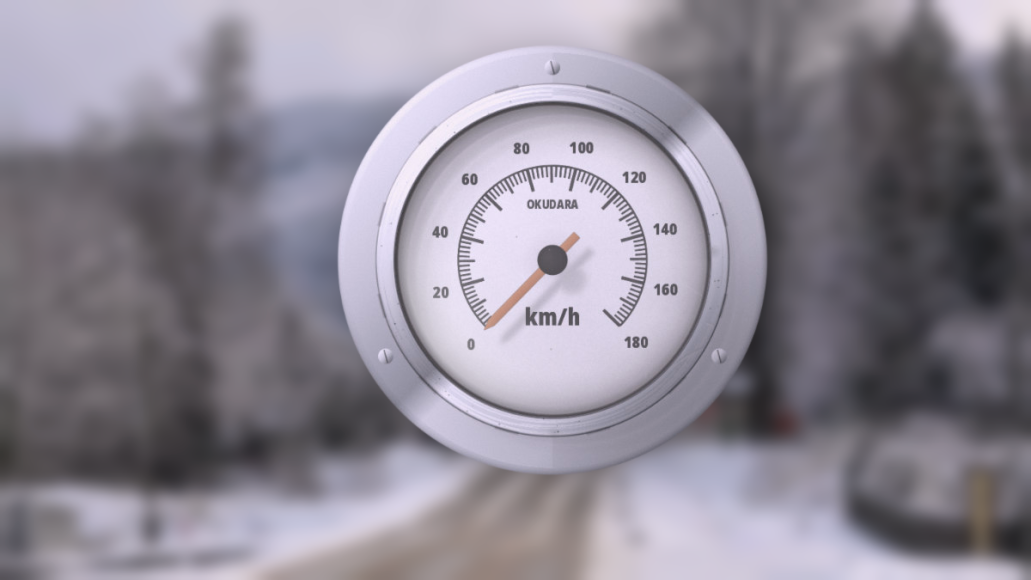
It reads 0 km/h
